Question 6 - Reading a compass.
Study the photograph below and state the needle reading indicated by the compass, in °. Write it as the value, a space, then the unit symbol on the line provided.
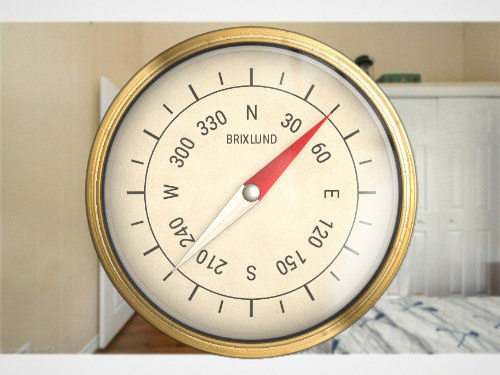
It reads 45 °
